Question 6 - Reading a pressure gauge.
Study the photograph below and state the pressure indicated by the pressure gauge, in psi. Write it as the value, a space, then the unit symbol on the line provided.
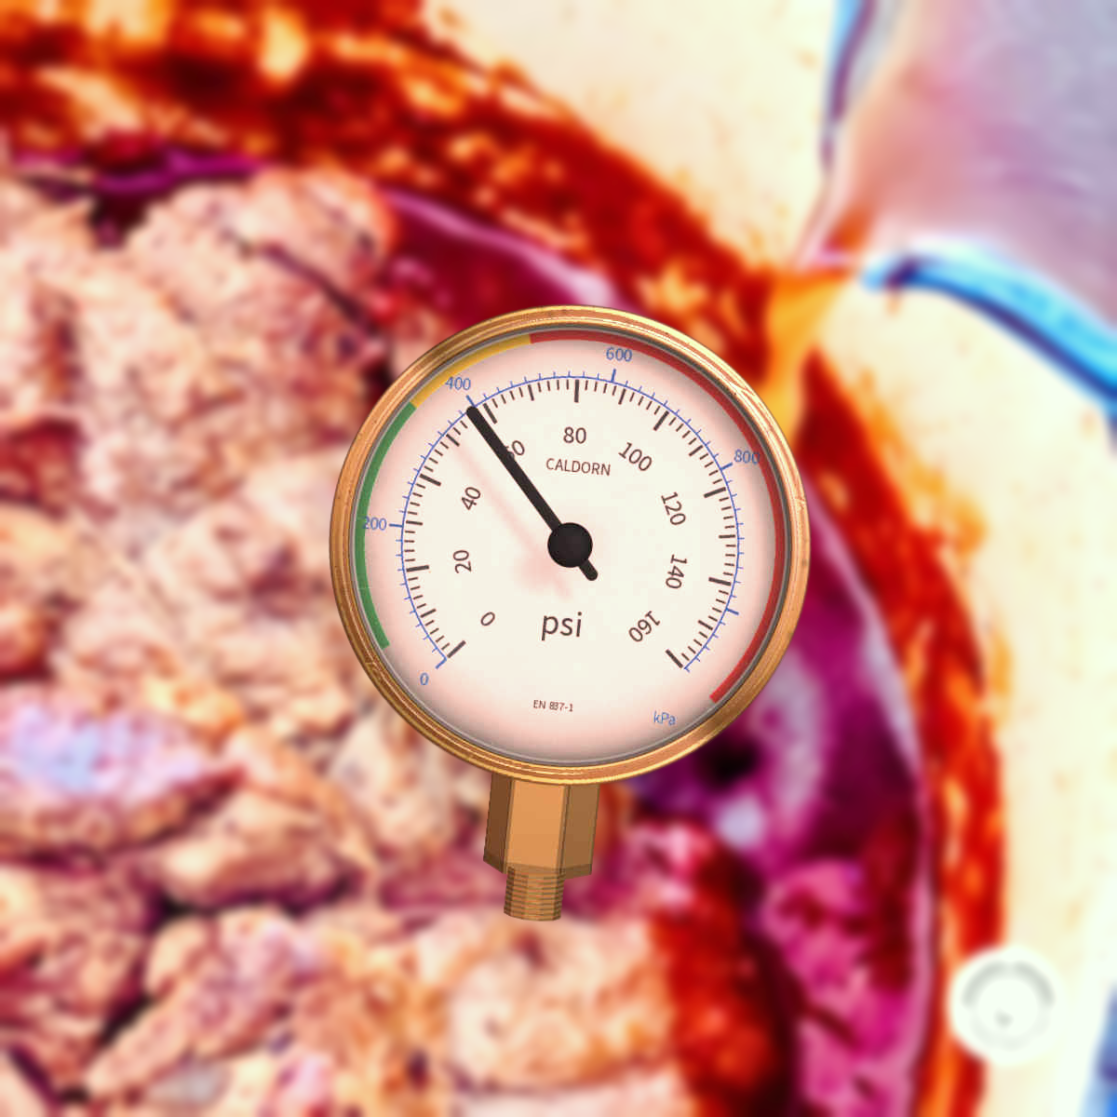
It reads 57 psi
